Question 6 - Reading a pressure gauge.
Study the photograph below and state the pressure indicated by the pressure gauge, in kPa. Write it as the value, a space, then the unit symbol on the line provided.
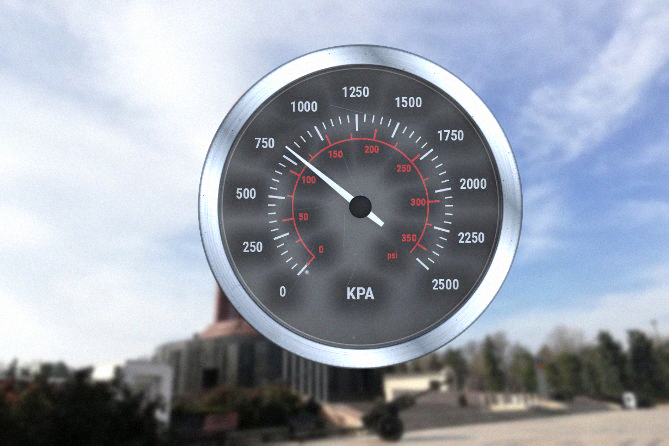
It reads 800 kPa
